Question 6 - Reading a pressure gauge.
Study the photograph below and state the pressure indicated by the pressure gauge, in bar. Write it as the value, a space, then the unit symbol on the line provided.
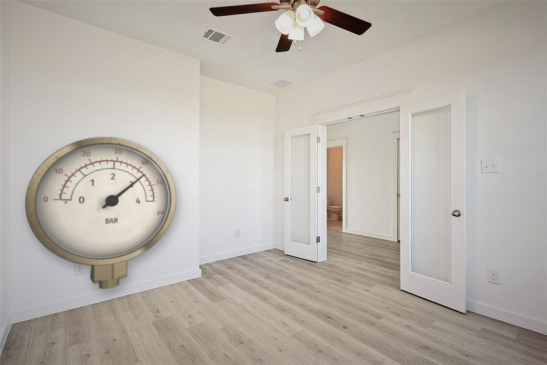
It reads 3 bar
